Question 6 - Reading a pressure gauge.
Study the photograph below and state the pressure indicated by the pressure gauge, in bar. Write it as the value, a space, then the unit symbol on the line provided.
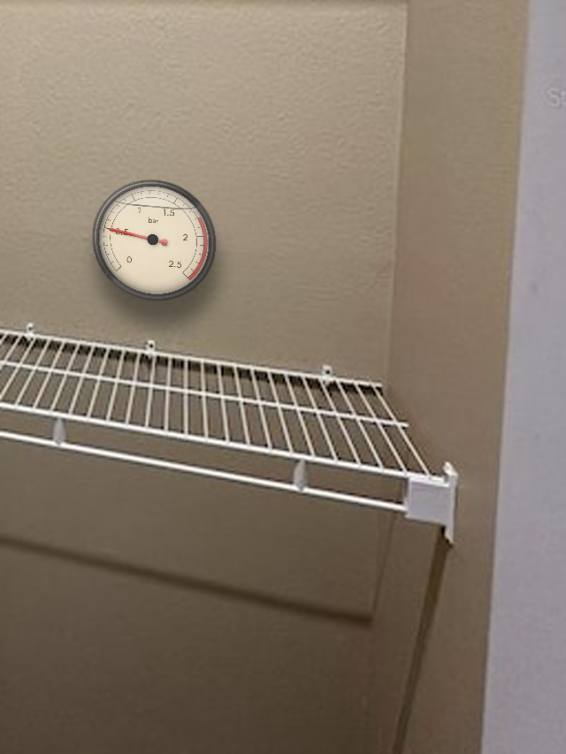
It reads 0.5 bar
